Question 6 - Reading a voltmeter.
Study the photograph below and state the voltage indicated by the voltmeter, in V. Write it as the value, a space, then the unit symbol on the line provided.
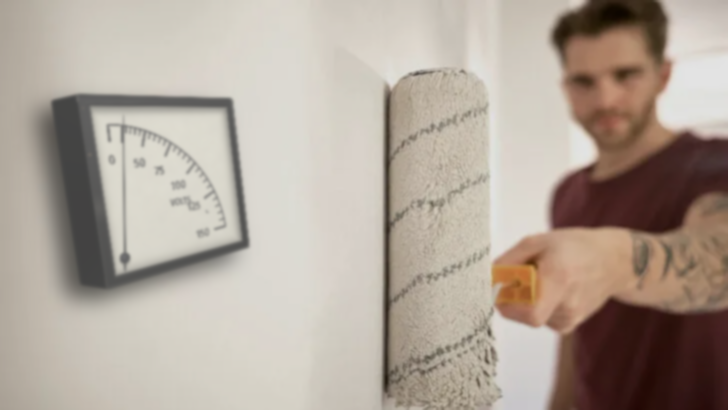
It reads 25 V
